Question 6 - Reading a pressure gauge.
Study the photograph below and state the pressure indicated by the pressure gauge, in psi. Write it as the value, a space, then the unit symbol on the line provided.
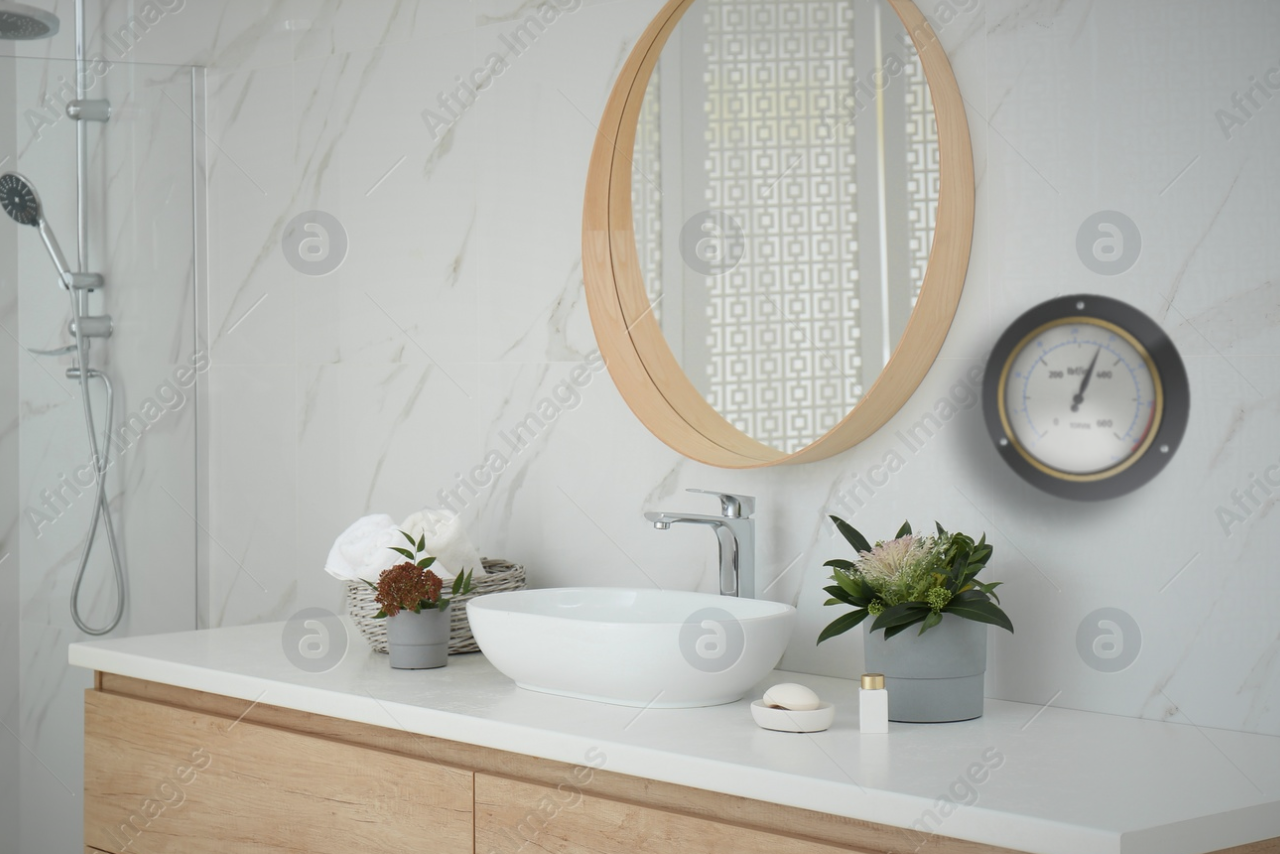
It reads 350 psi
